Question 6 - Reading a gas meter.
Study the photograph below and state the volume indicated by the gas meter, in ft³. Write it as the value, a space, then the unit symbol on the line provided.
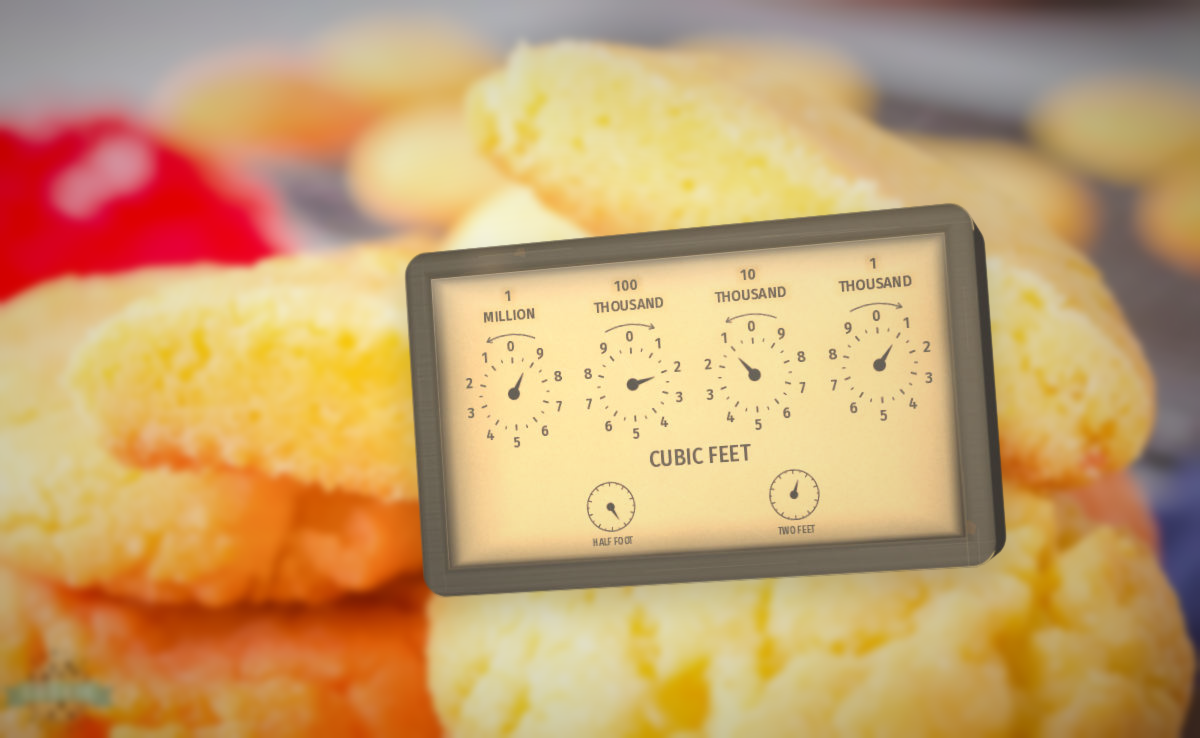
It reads 921100 ft³
